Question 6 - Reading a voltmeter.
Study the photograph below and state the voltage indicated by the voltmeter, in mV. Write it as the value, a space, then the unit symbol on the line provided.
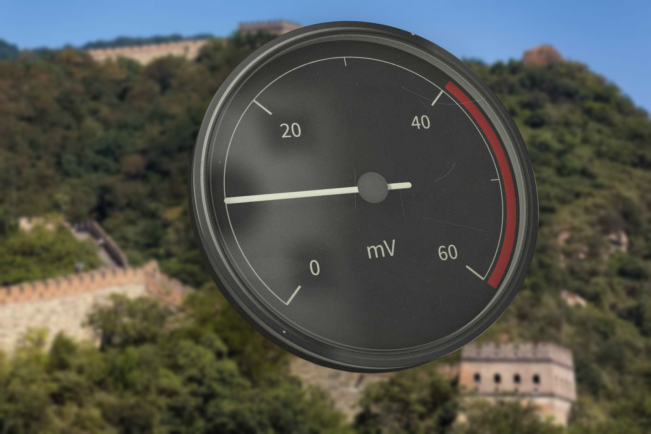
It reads 10 mV
